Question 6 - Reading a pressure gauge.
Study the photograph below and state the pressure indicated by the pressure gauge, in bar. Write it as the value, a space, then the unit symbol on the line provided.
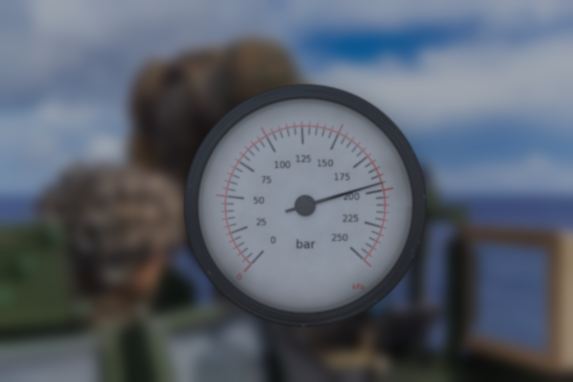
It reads 195 bar
